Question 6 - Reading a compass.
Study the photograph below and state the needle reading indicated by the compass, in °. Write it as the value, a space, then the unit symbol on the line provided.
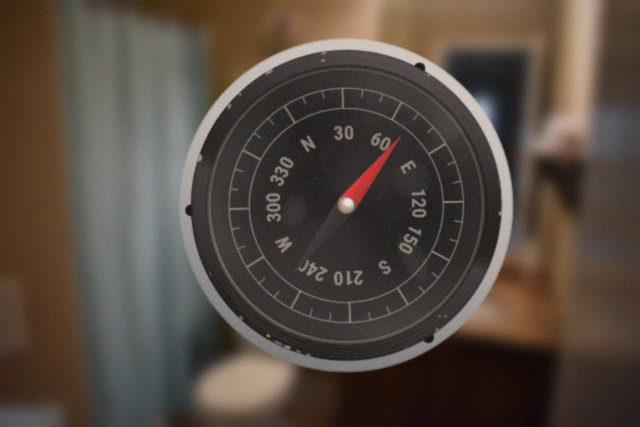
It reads 70 °
